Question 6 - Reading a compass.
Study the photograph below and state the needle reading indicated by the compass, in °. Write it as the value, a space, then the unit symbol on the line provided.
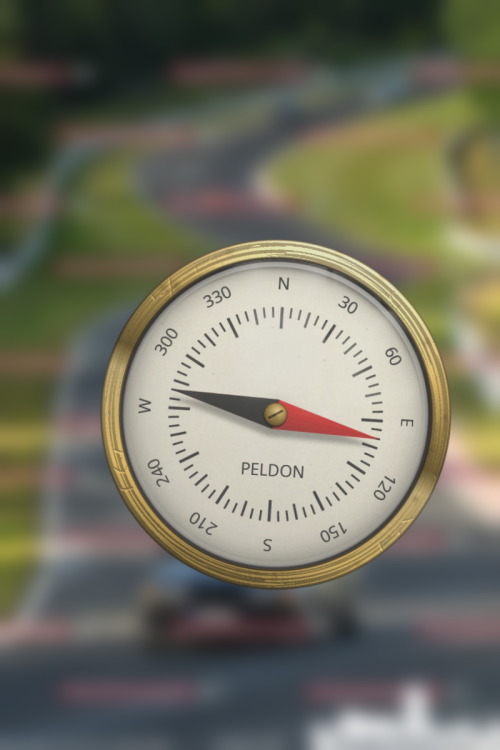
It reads 100 °
